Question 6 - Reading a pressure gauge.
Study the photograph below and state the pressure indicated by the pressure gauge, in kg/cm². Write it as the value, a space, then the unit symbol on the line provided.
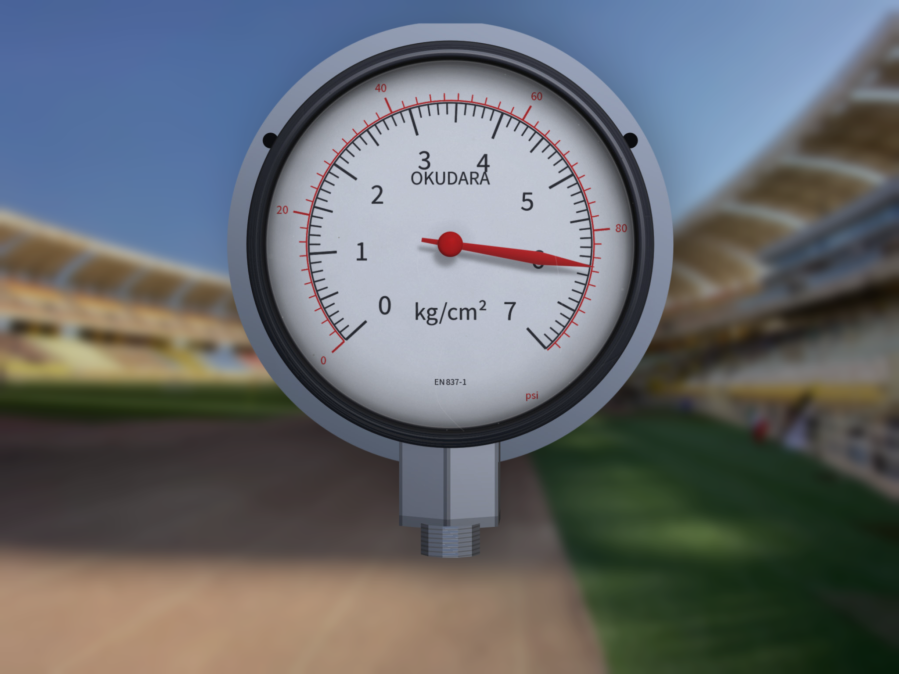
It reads 6 kg/cm²
